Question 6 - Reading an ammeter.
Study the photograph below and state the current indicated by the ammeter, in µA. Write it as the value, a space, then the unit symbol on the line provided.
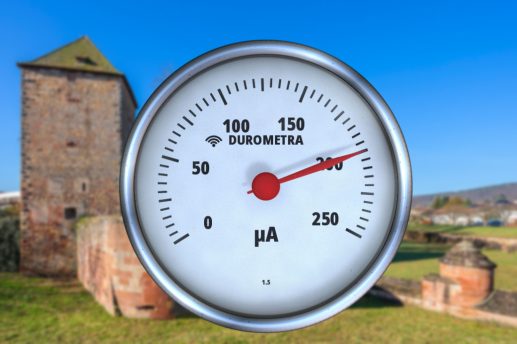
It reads 200 µA
